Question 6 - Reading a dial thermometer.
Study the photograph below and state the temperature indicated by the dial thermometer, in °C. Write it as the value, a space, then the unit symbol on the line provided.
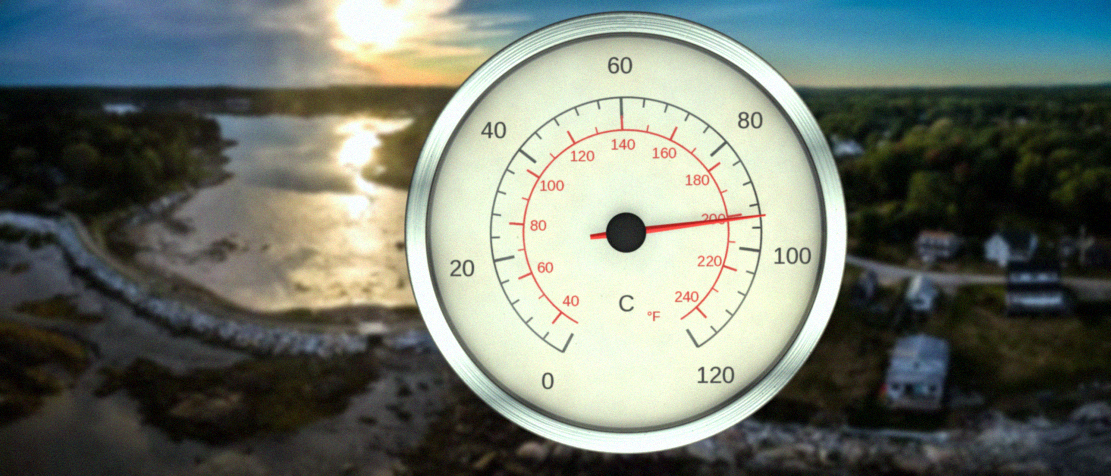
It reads 94 °C
